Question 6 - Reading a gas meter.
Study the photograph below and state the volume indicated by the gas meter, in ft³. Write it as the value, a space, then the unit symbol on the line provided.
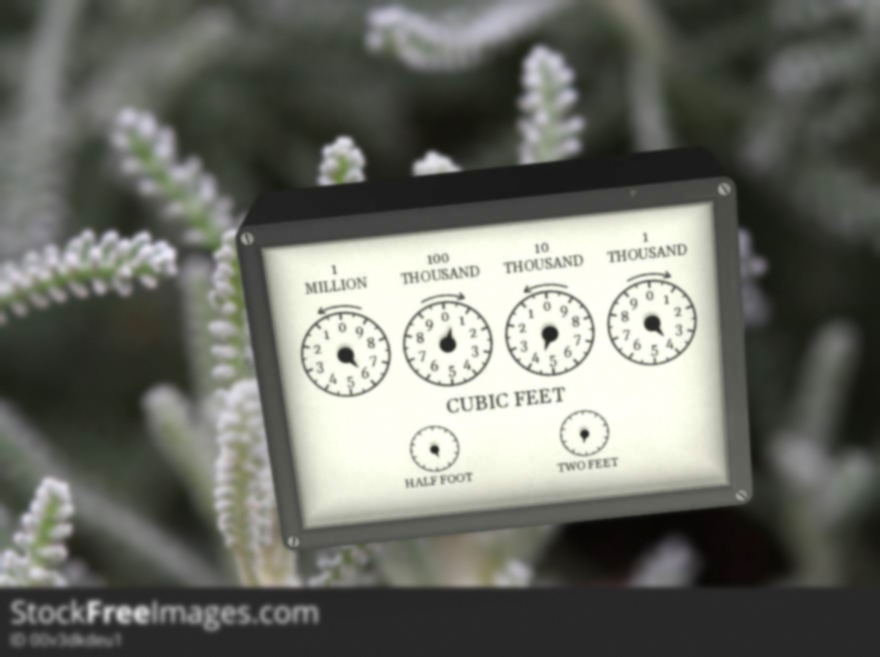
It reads 604400 ft³
